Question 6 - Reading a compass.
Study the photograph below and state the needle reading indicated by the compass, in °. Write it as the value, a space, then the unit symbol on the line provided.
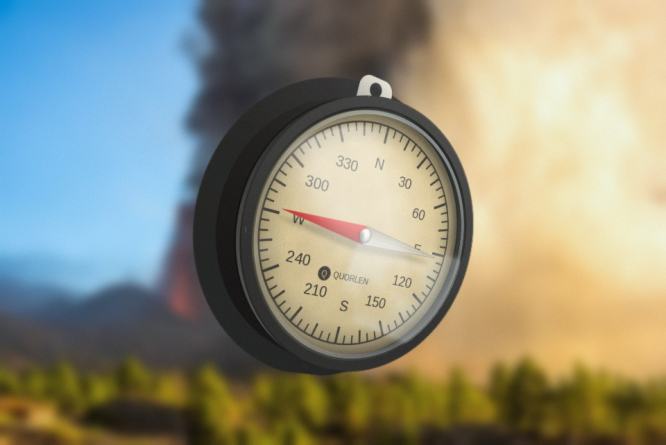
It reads 272.5 °
